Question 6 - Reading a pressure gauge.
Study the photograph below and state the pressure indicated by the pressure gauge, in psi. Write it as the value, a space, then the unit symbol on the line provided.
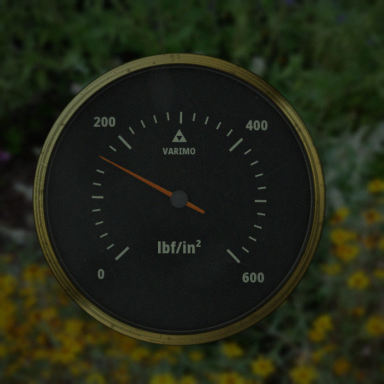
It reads 160 psi
